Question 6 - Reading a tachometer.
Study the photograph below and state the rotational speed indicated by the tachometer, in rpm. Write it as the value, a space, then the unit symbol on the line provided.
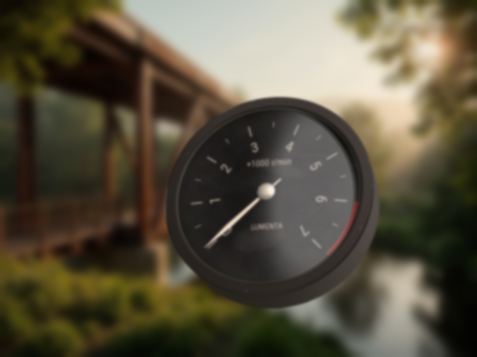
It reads 0 rpm
